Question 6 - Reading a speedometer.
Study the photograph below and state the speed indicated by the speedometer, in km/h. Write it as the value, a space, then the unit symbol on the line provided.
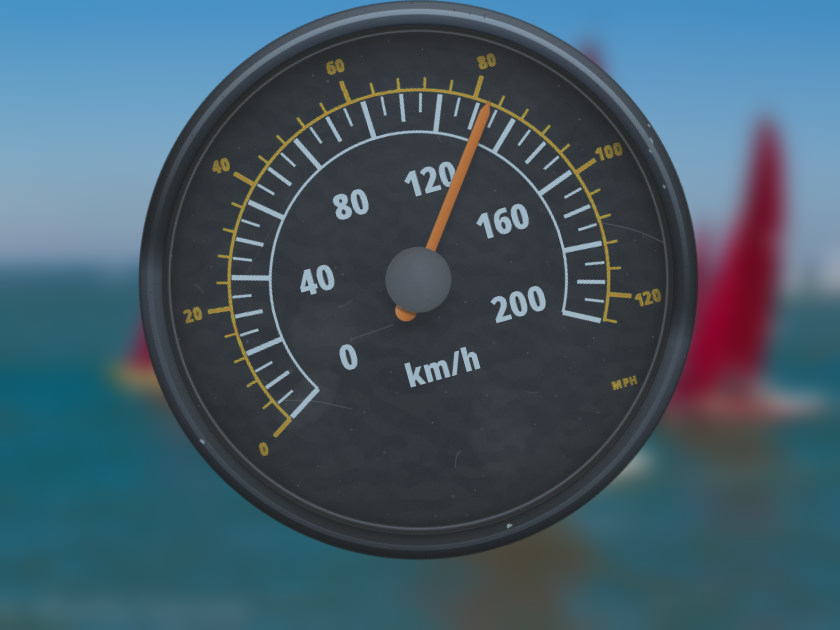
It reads 132.5 km/h
